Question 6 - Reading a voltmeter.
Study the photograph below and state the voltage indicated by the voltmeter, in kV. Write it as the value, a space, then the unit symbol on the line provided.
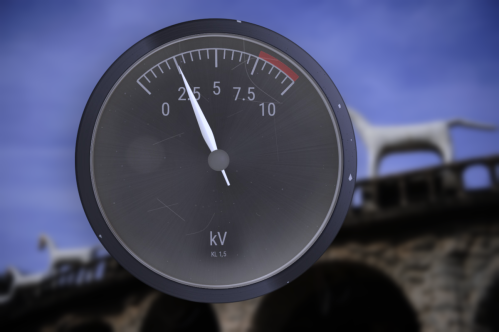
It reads 2.5 kV
